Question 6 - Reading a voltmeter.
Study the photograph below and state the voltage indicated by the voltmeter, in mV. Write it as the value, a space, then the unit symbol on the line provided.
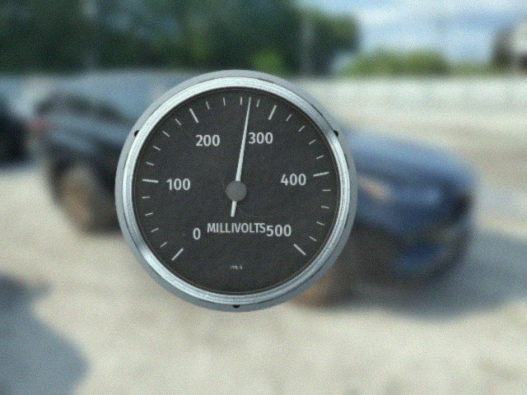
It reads 270 mV
